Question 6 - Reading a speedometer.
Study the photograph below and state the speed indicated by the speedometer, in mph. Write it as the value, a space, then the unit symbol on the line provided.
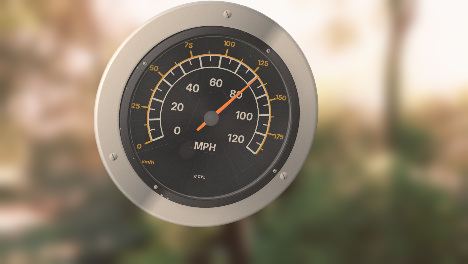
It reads 80 mph
